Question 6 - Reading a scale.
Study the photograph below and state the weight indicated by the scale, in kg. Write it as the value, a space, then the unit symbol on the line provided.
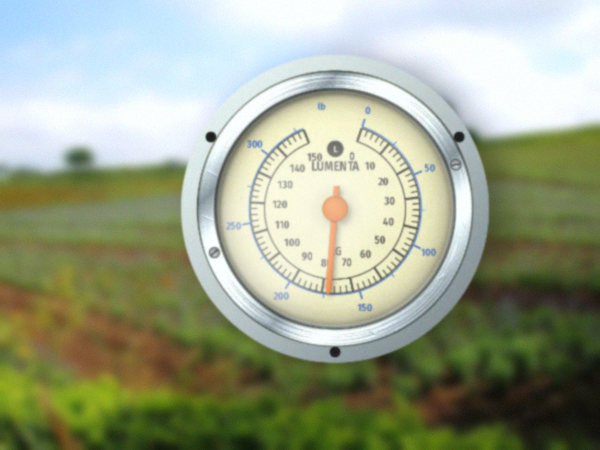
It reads 78 kg
